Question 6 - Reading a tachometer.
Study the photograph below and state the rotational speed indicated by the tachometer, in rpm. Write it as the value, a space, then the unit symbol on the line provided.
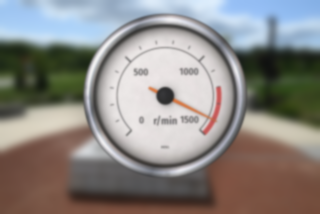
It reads 1400 rpm
